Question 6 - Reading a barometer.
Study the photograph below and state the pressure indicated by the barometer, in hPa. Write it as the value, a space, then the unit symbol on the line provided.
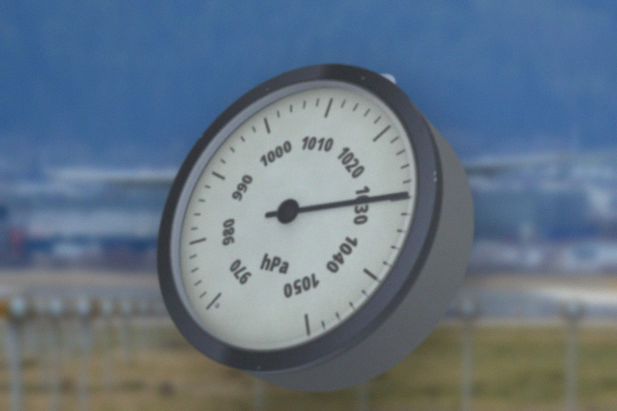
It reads 1030 hPa
